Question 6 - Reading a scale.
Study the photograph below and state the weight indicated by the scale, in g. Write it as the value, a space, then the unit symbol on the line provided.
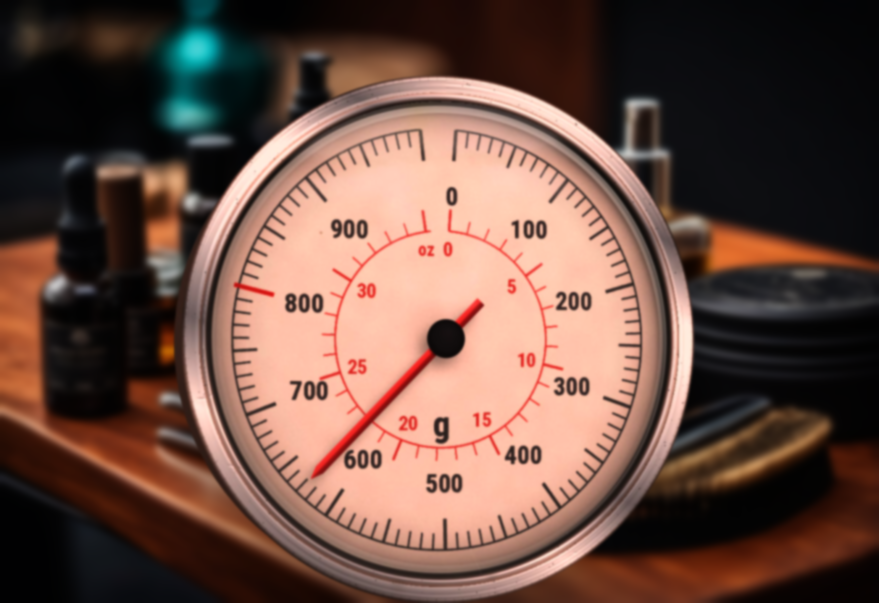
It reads 630 g
